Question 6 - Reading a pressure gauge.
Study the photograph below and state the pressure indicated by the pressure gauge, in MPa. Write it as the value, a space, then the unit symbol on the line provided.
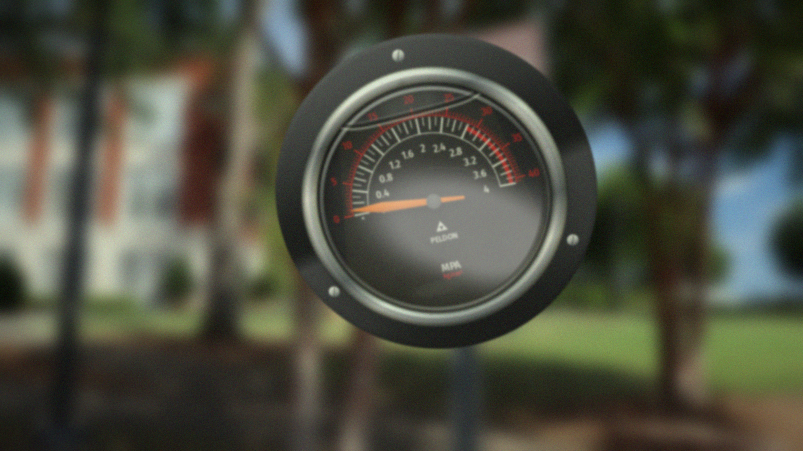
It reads 0.1 MPa
